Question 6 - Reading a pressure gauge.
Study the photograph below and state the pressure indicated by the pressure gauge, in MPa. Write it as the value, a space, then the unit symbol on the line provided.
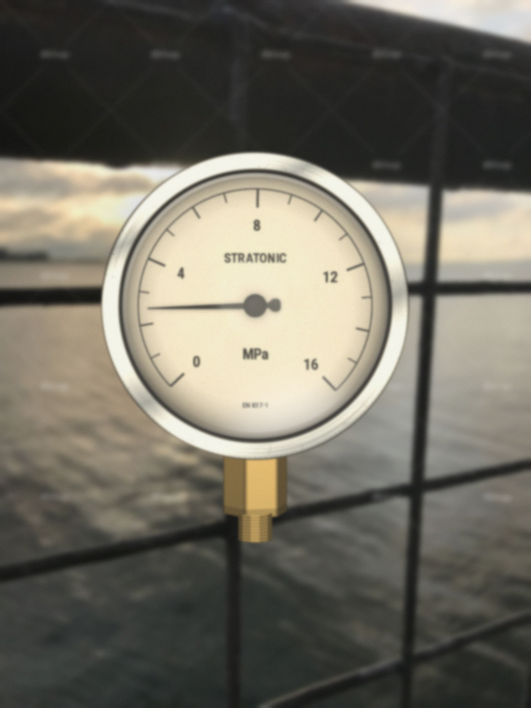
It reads 2.5 MPa
